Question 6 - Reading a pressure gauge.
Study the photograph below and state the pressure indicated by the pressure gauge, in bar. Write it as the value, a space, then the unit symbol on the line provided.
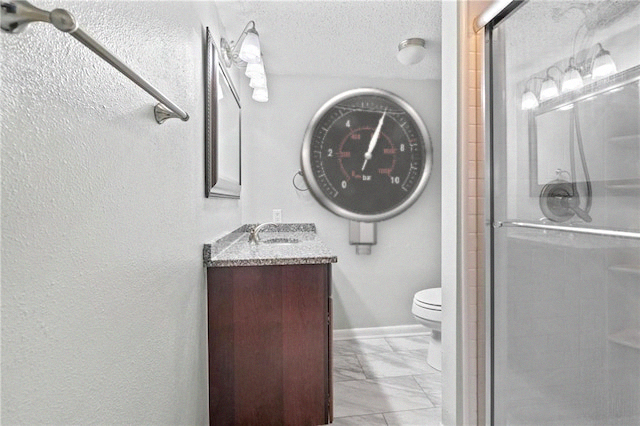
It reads 6 bar
